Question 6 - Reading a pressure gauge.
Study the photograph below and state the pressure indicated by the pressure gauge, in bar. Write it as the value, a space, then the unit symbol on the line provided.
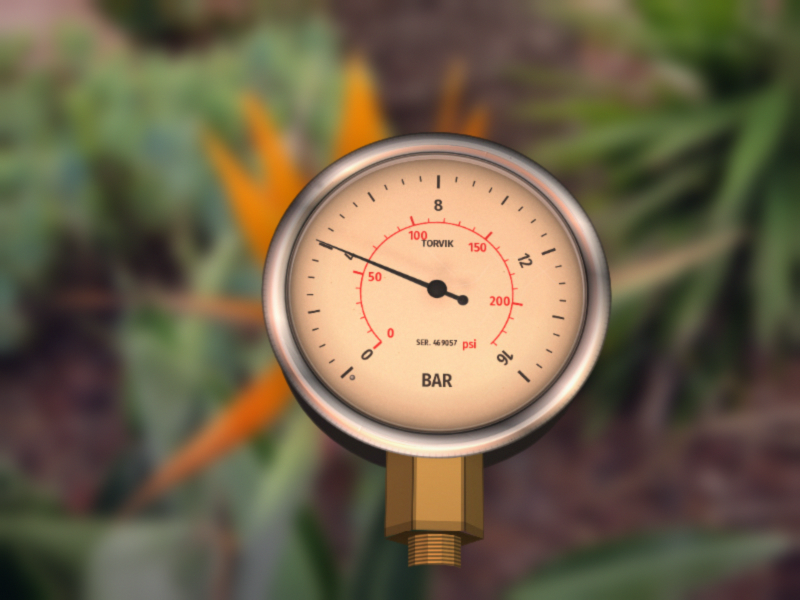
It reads 4 bar
